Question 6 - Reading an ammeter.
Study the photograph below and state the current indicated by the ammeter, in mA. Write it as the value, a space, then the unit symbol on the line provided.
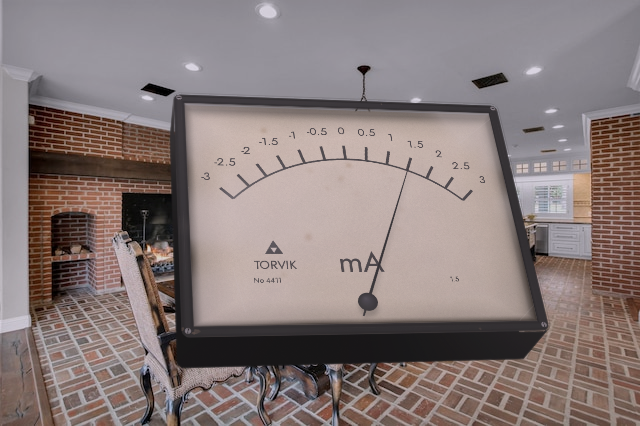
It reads 1.5 mA
